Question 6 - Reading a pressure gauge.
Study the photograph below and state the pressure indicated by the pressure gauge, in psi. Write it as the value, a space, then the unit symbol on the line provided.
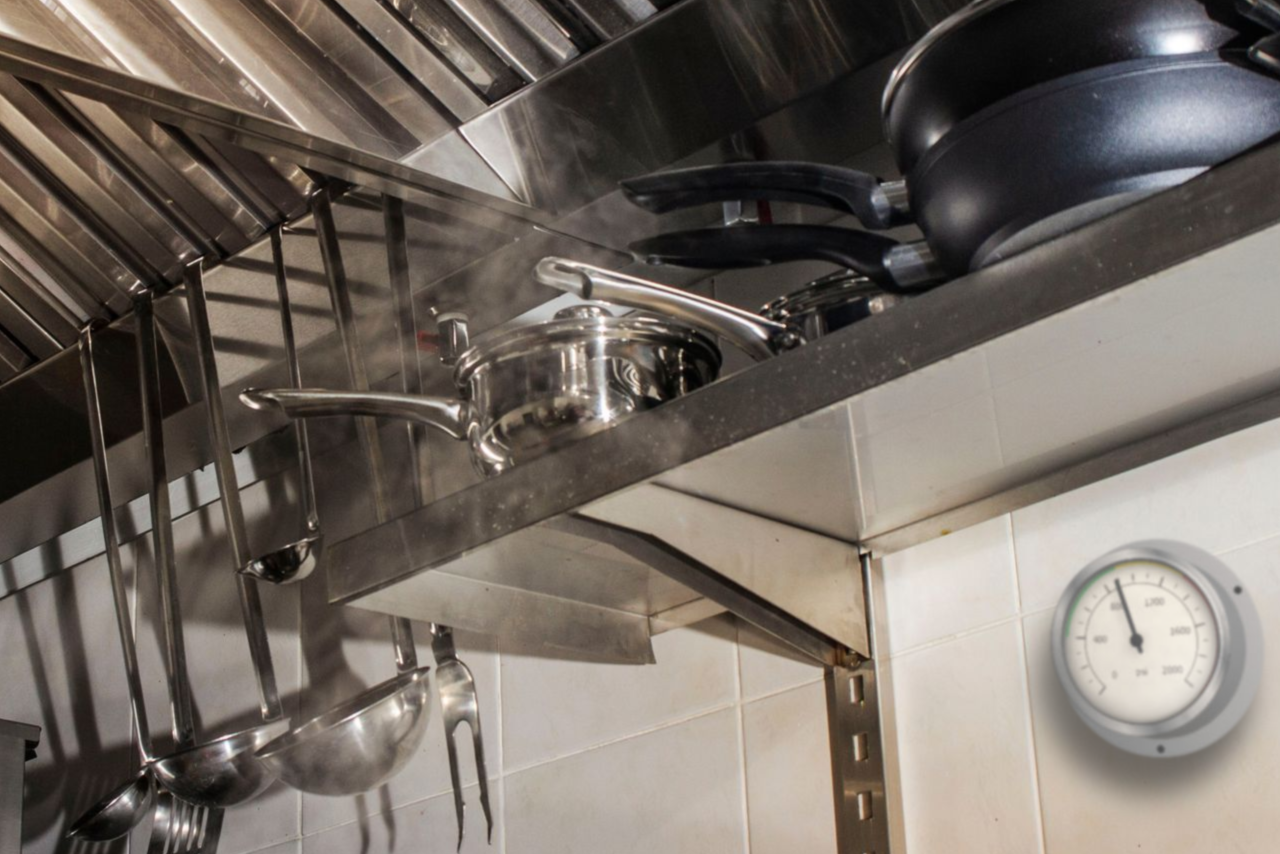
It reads 900 psi
